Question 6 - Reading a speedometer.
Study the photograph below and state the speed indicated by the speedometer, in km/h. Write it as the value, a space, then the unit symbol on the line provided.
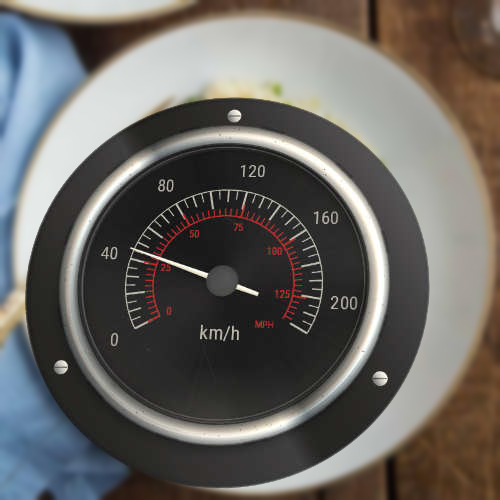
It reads 45 km/h
